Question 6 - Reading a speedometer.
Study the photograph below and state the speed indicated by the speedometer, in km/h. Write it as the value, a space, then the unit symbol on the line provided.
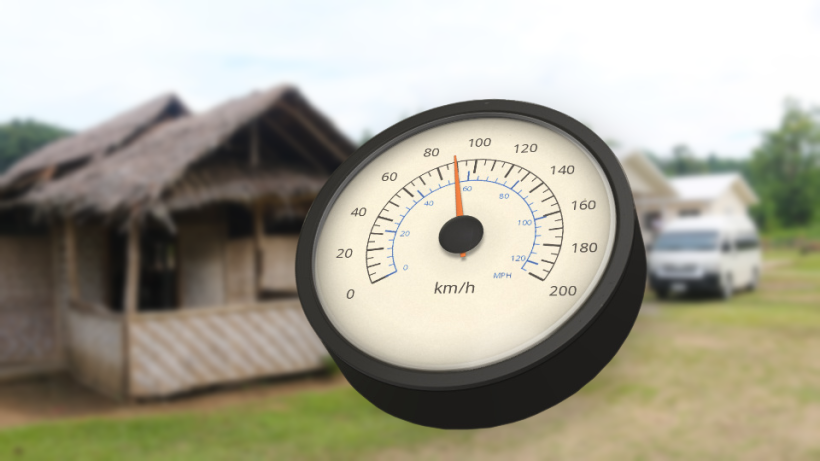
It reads 90 km/h
